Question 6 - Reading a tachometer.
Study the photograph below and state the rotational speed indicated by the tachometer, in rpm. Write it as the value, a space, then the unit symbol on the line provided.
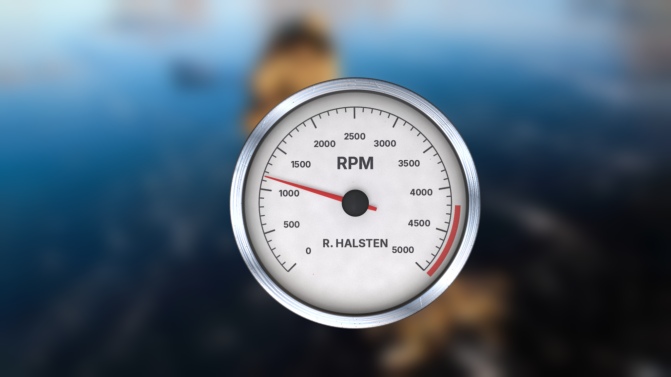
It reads 1150 rpm
